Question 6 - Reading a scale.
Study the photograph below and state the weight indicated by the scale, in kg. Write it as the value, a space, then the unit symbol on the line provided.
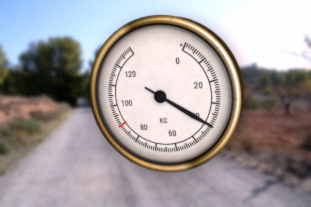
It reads 40 kg
